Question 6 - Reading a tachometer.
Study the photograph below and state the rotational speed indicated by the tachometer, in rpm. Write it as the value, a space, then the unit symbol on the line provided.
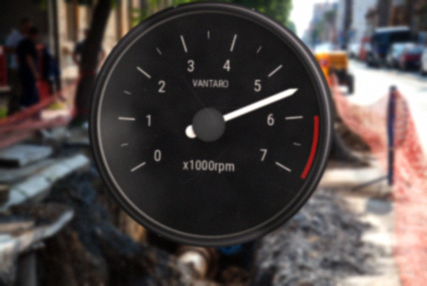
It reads 5500 rpm
